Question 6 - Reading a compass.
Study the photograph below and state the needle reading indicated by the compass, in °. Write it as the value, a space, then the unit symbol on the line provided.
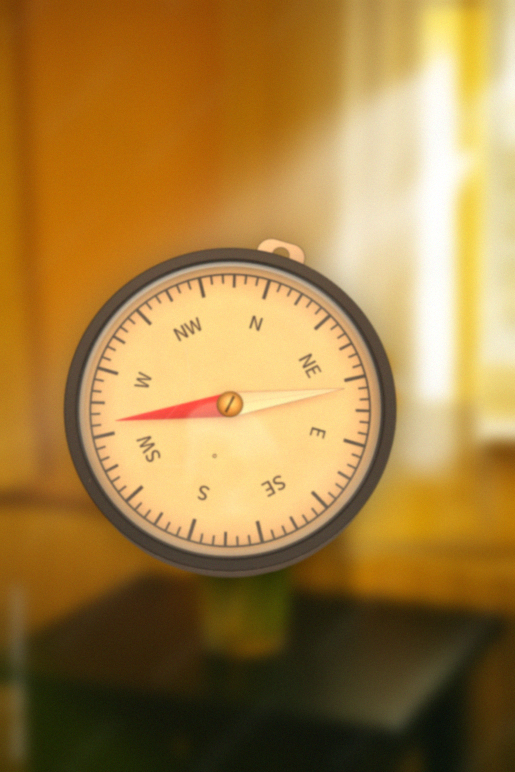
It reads 245 °
